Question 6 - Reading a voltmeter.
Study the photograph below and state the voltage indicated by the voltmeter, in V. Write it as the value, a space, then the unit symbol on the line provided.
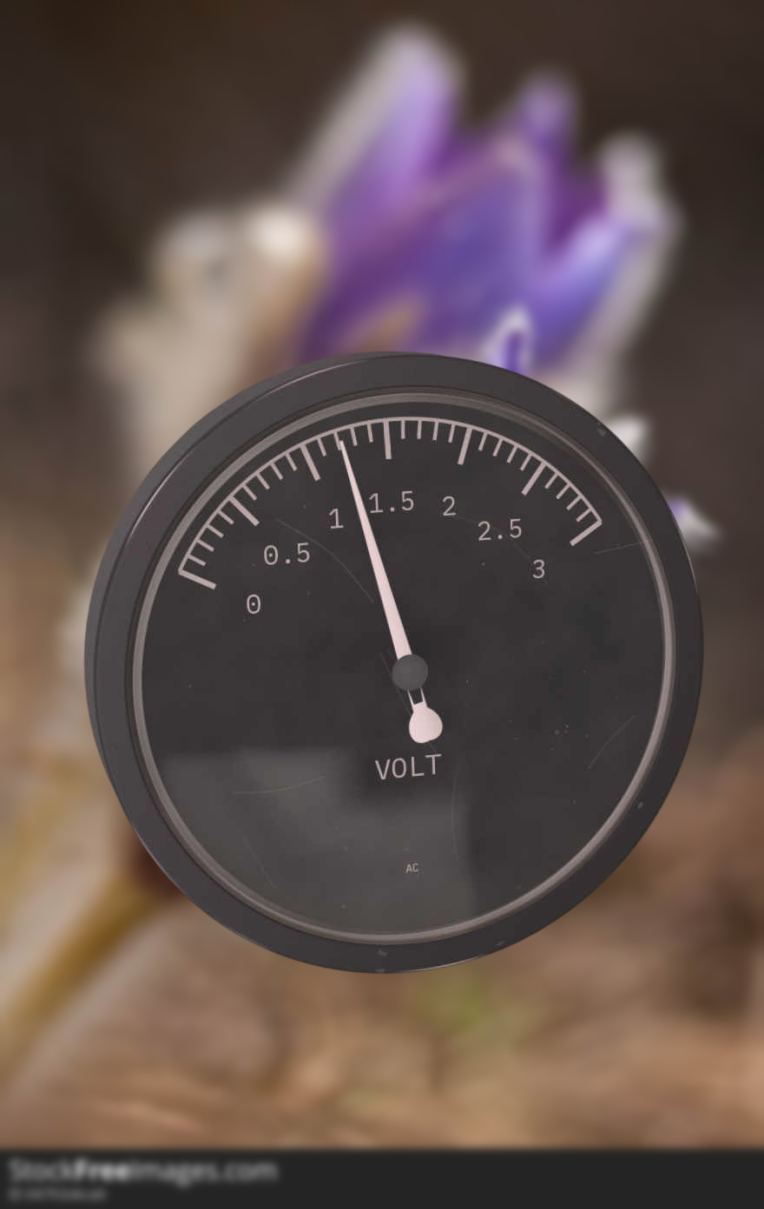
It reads 1.2 V
